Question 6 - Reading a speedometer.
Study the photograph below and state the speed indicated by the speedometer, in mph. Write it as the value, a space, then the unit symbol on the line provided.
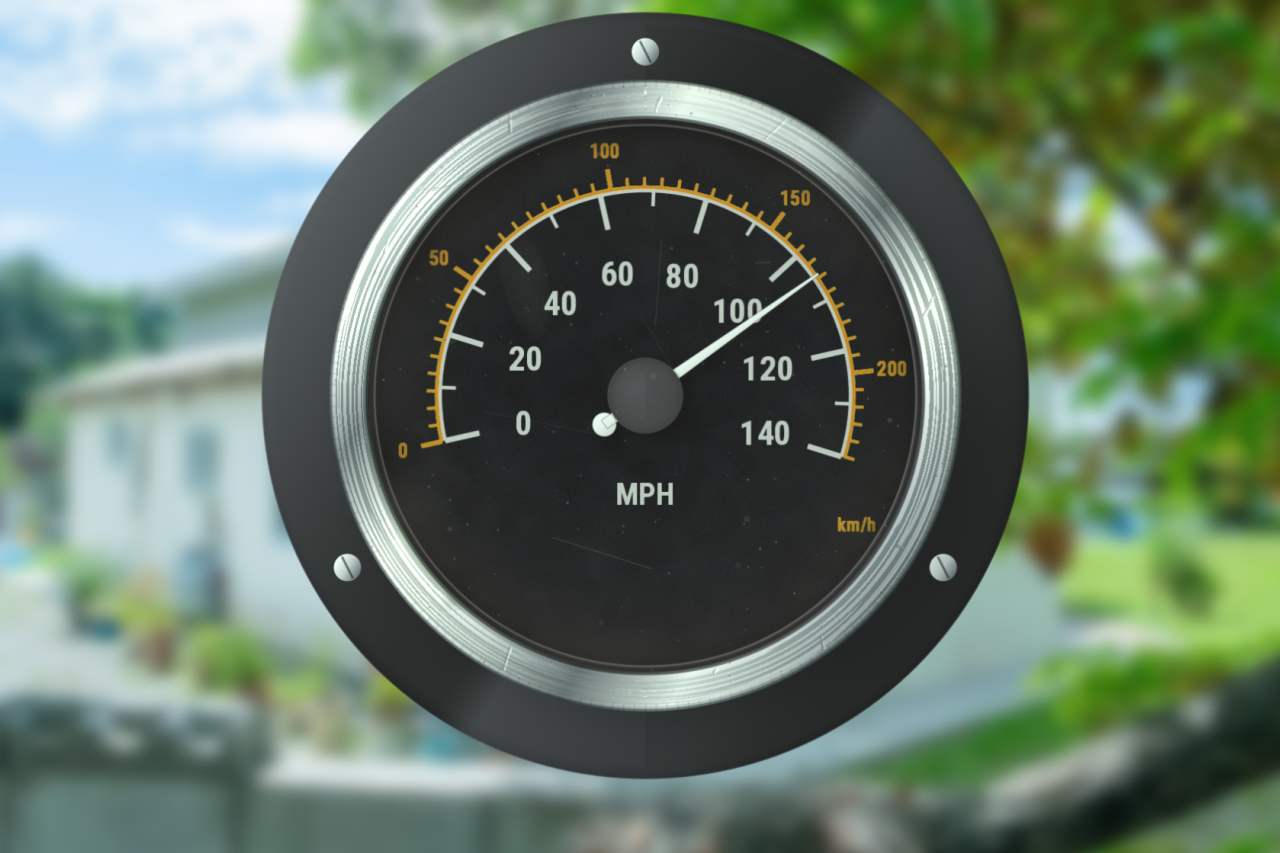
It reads 105 mph
